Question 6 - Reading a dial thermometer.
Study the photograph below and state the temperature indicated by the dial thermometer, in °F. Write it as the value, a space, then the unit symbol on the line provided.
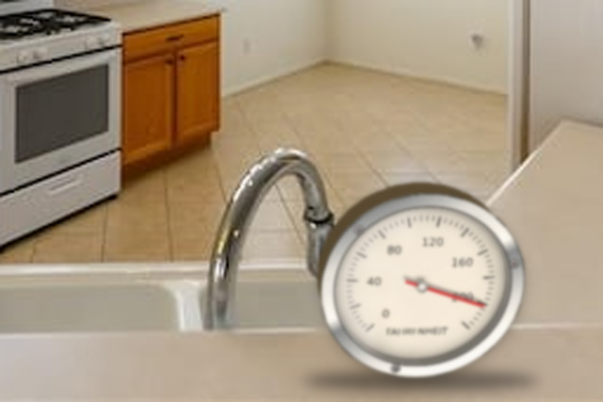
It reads 200 °F
